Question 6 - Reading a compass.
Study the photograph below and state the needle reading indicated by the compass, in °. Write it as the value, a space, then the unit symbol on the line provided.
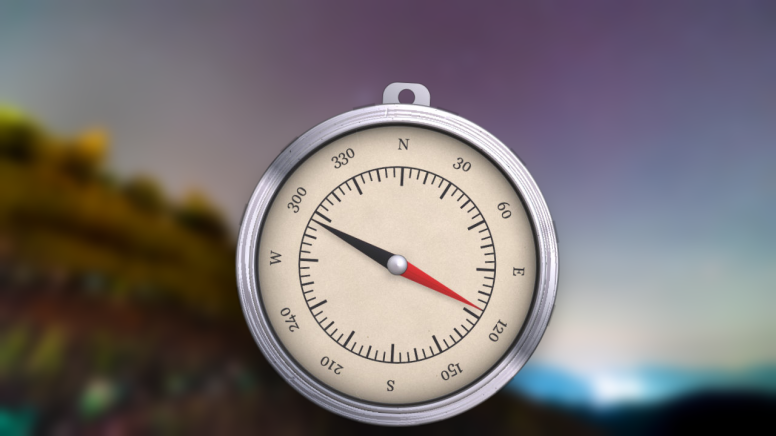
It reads 115 °
